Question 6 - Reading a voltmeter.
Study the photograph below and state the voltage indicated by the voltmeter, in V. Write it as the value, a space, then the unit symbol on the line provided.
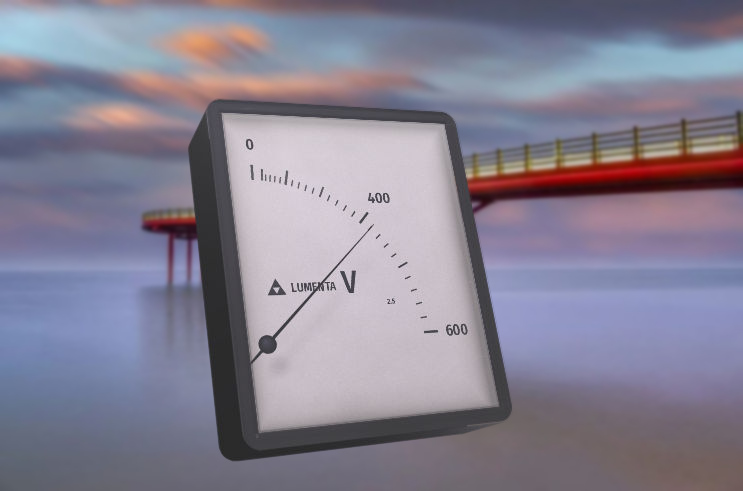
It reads 420 V
